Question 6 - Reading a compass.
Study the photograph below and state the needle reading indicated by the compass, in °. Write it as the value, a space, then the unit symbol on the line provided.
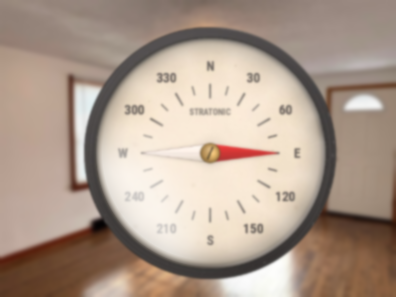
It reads 90 °
